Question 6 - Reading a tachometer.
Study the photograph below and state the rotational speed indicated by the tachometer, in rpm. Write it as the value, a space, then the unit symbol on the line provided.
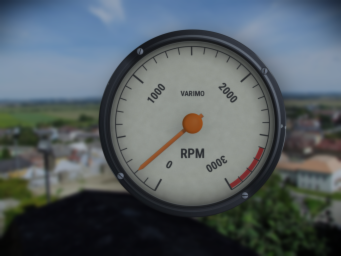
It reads 200 rpm
